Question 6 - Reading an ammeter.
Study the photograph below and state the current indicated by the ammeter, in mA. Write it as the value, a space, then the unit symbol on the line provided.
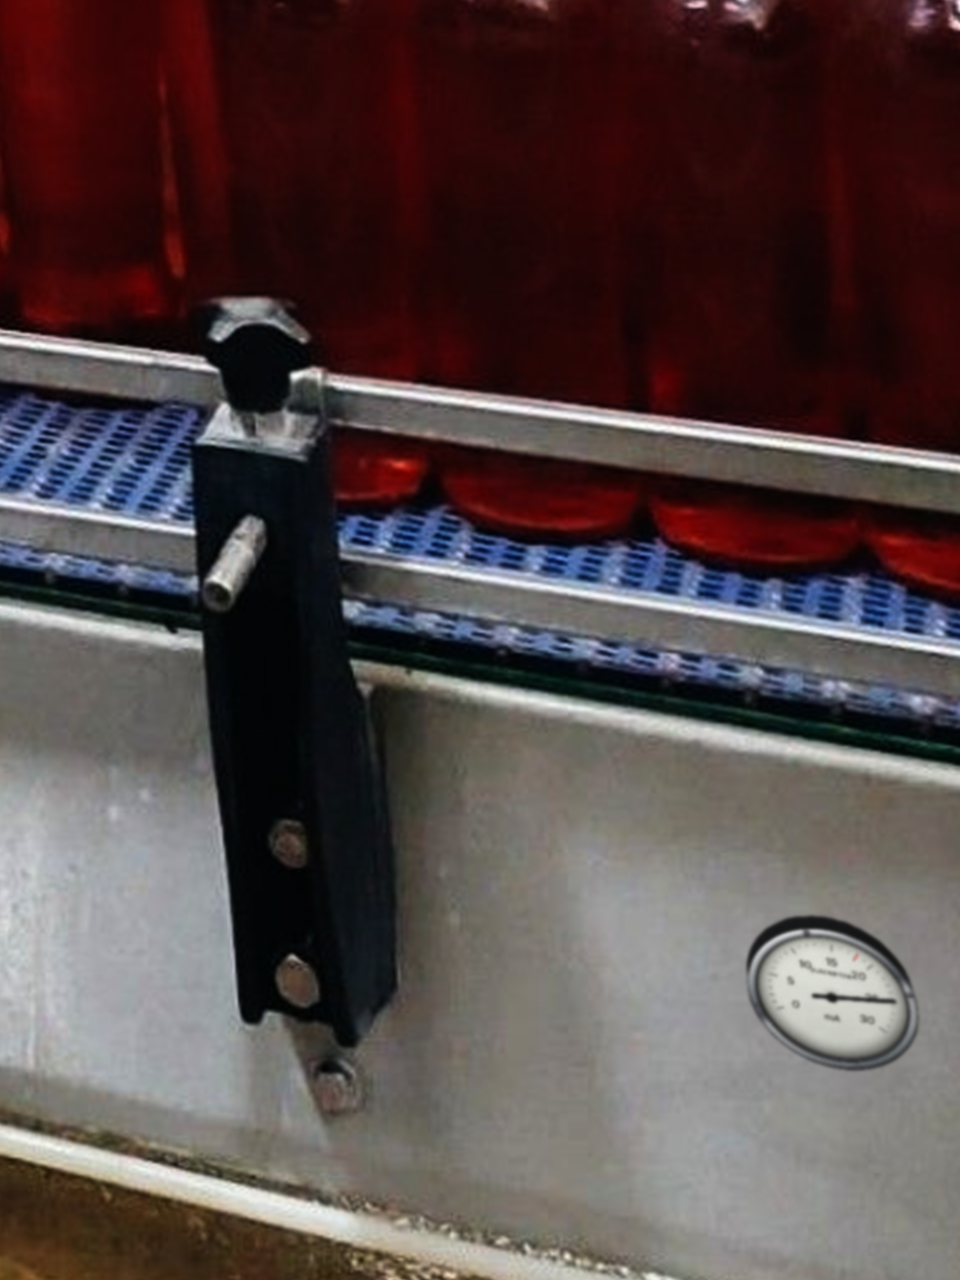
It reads 25 mA
